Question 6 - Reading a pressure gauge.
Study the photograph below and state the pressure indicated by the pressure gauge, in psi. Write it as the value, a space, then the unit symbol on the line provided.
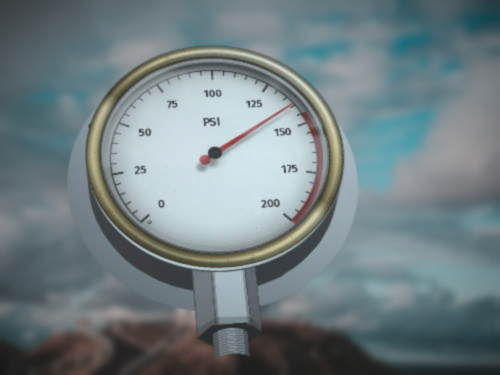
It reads 140 psi
